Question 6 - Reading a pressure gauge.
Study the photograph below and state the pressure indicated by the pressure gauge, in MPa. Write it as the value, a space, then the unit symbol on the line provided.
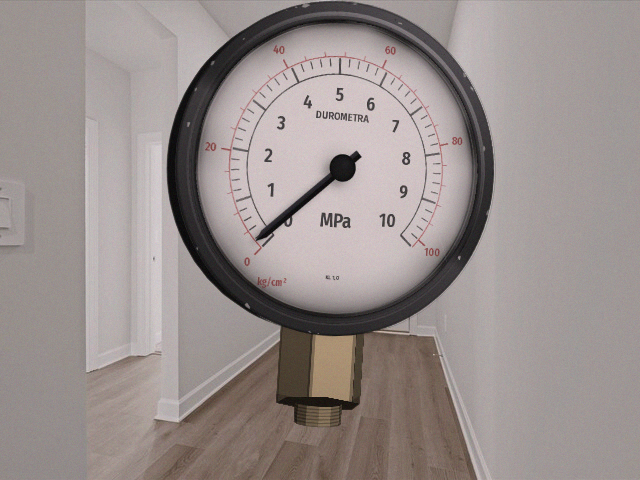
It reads 0.2 MPa
